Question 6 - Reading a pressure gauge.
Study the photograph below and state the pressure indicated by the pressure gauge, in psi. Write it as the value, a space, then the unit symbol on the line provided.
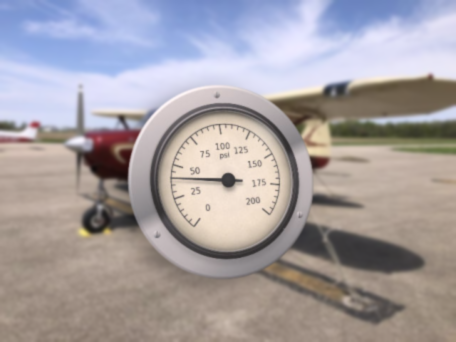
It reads 40 psi
